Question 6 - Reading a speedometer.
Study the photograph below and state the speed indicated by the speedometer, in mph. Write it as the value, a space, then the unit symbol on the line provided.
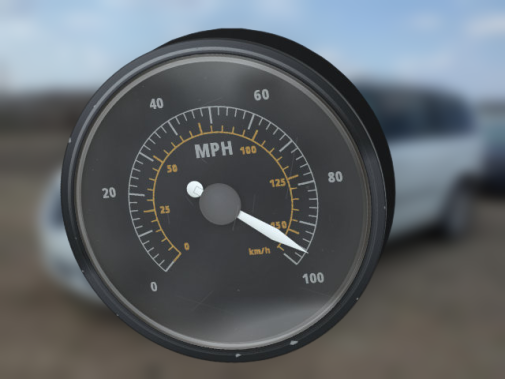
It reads 96 mph
